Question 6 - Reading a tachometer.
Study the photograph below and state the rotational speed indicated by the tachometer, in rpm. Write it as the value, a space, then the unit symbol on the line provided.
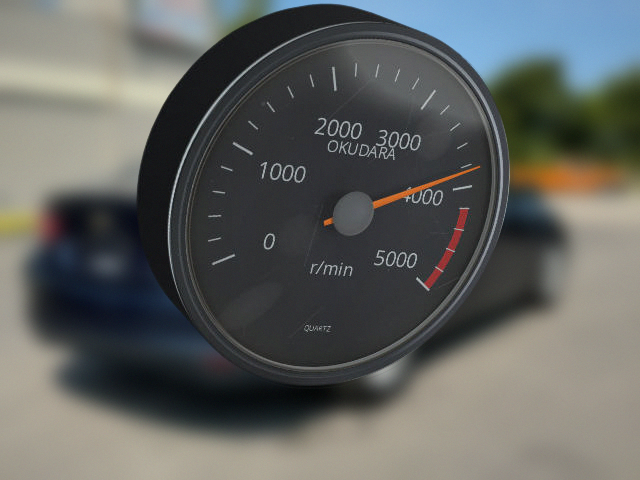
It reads 3800 rpm
